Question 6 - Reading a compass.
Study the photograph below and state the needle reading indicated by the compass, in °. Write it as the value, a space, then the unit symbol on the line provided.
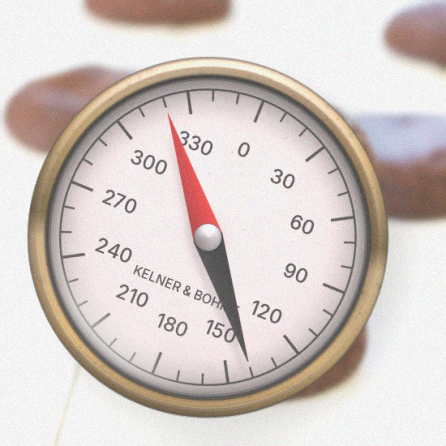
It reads 320 °
